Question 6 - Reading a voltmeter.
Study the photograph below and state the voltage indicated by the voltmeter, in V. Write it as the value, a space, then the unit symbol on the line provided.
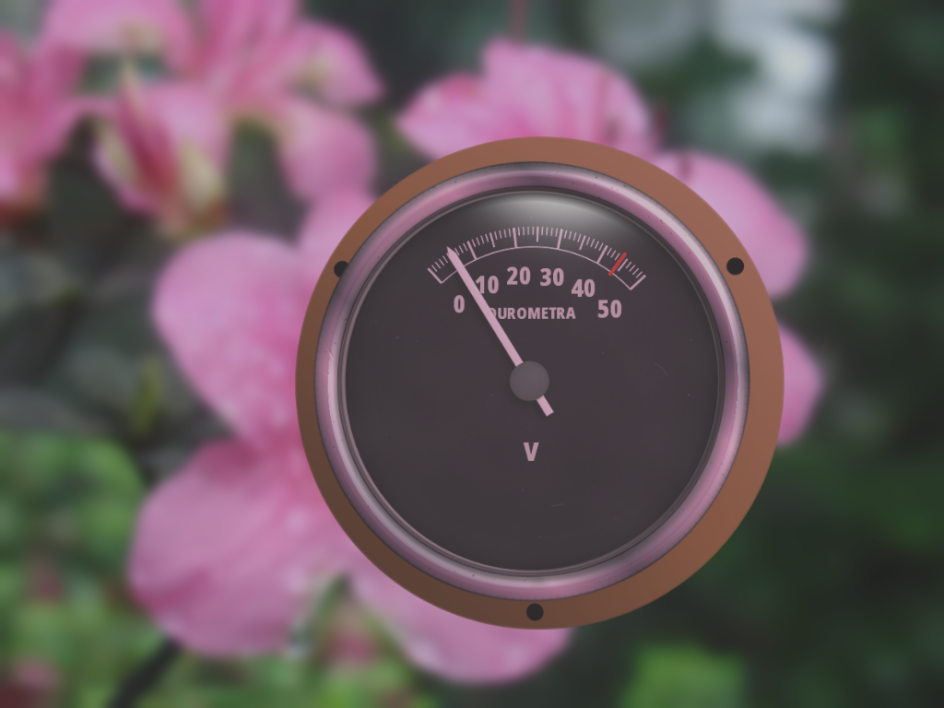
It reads 6 V
